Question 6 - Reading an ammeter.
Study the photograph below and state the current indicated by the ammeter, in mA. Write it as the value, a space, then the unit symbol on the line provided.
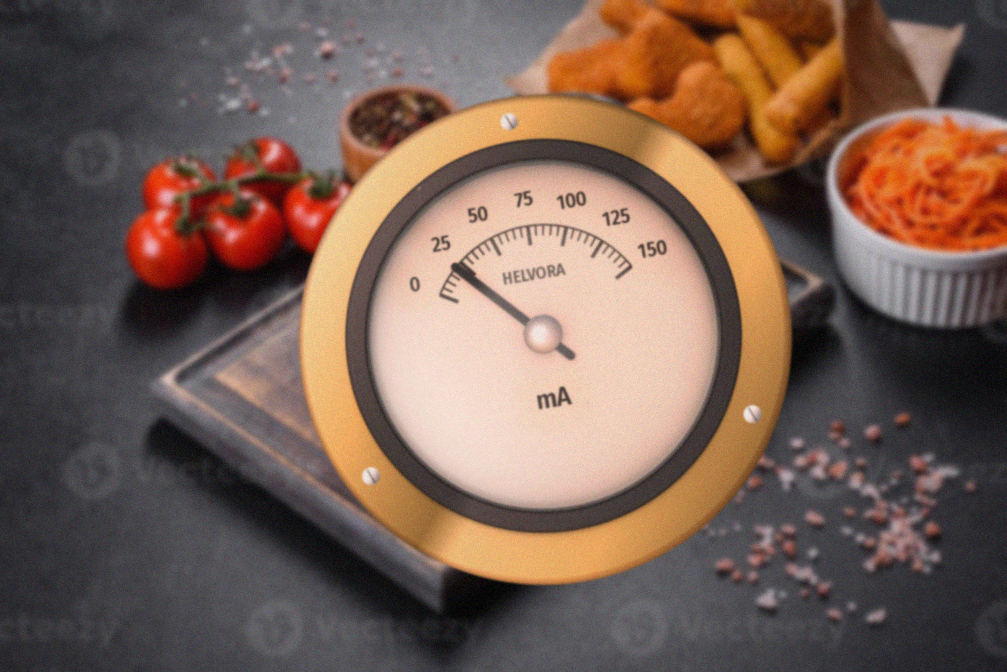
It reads 20 mA
